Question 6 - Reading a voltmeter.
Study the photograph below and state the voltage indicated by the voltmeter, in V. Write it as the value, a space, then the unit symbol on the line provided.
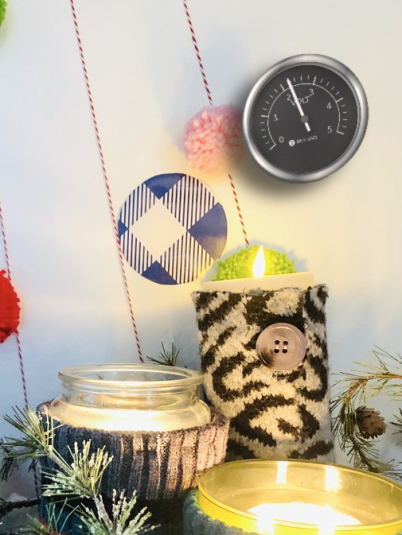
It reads 2.2 V
